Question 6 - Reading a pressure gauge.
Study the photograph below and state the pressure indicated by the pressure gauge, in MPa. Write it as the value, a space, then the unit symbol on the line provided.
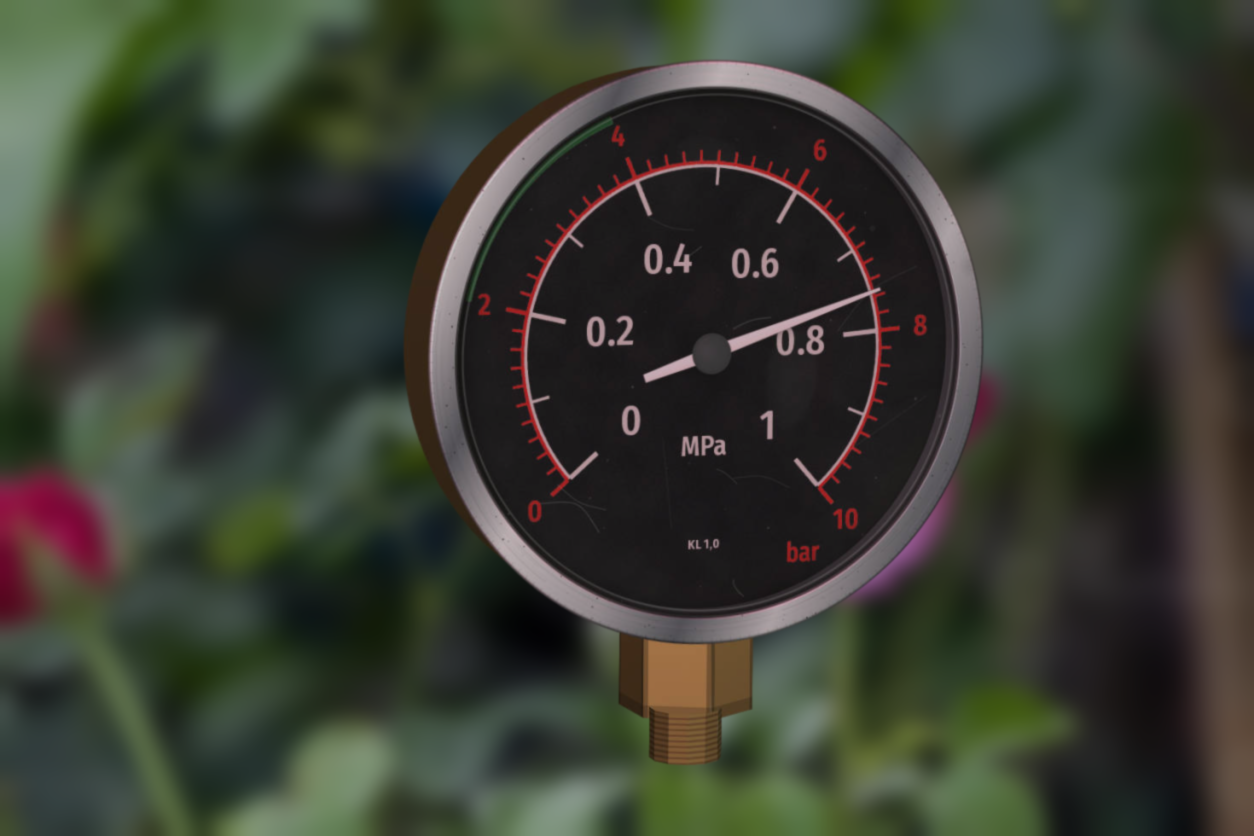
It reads 0.75 MPa
